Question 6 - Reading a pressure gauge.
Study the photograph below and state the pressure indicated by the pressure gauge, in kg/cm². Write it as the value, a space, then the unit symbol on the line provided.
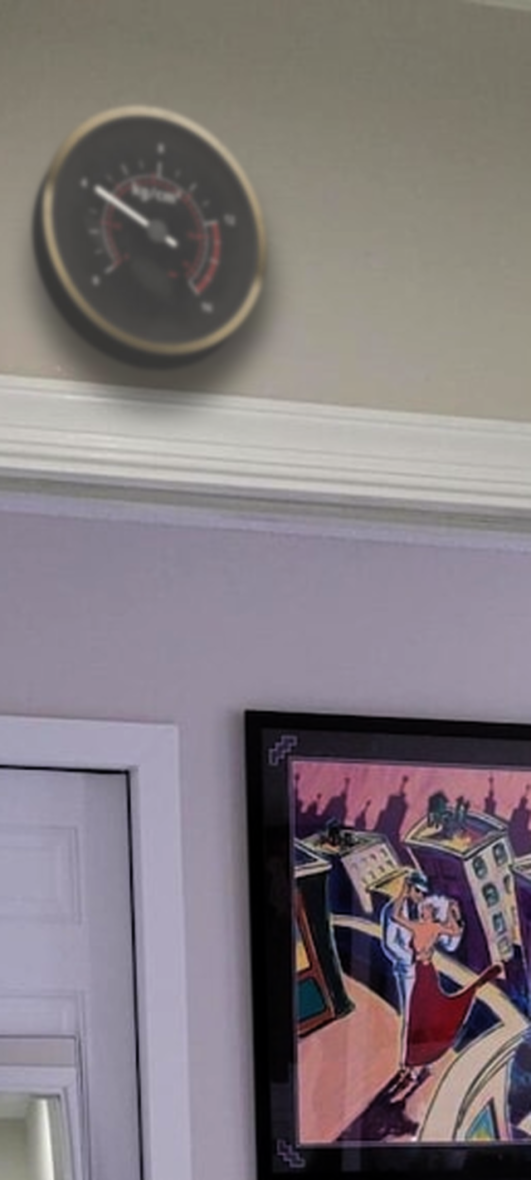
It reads 4 kg/cm²
